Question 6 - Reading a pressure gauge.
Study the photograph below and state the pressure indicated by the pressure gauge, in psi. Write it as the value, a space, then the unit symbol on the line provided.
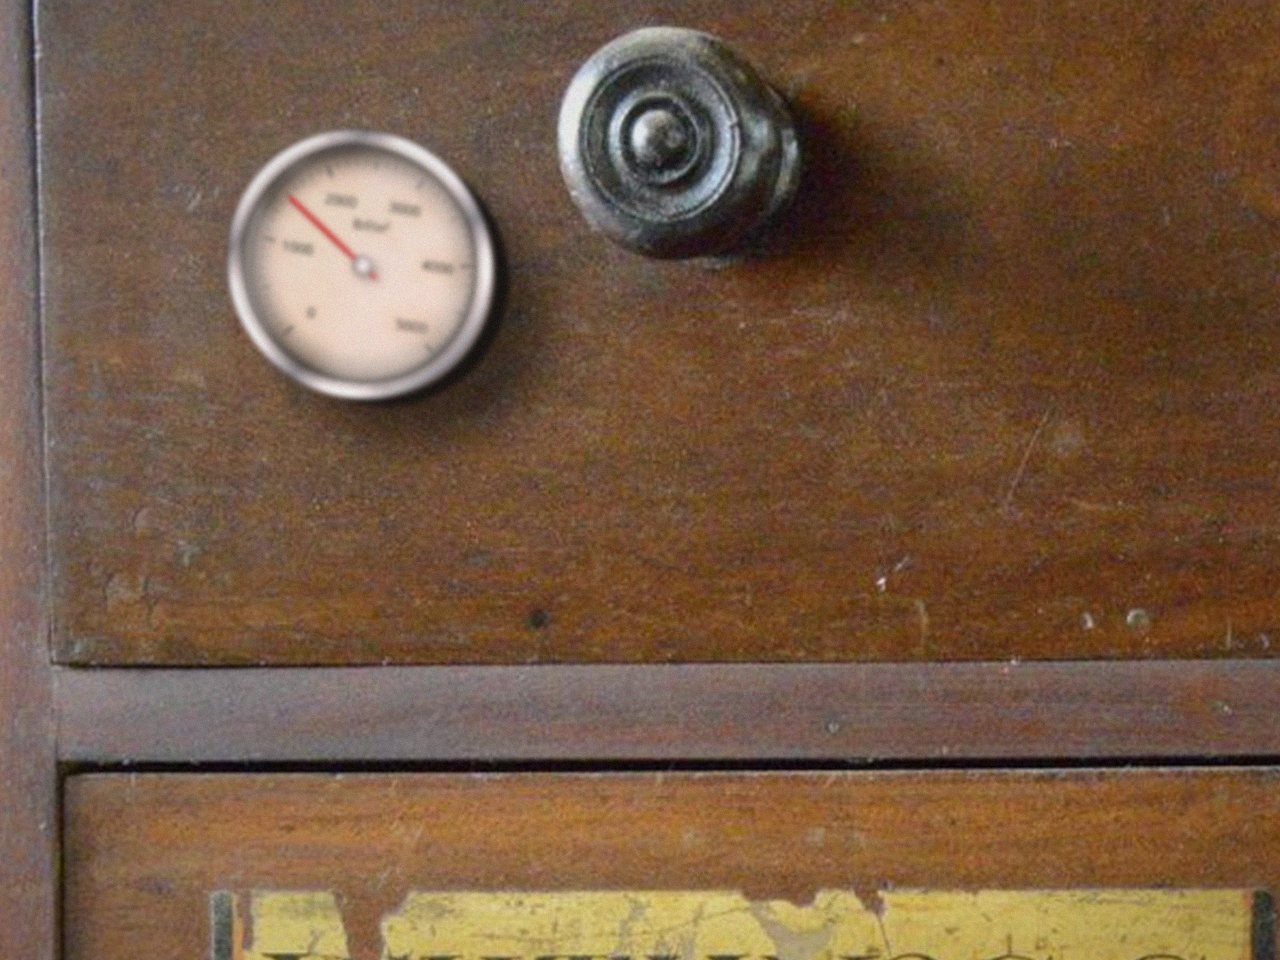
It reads 1500 psi
